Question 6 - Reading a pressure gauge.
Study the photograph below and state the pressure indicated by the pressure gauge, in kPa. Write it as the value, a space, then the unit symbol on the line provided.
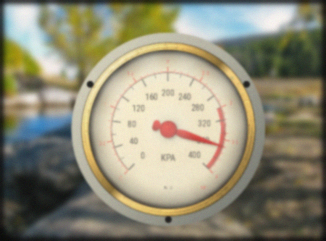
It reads 360 kPa
